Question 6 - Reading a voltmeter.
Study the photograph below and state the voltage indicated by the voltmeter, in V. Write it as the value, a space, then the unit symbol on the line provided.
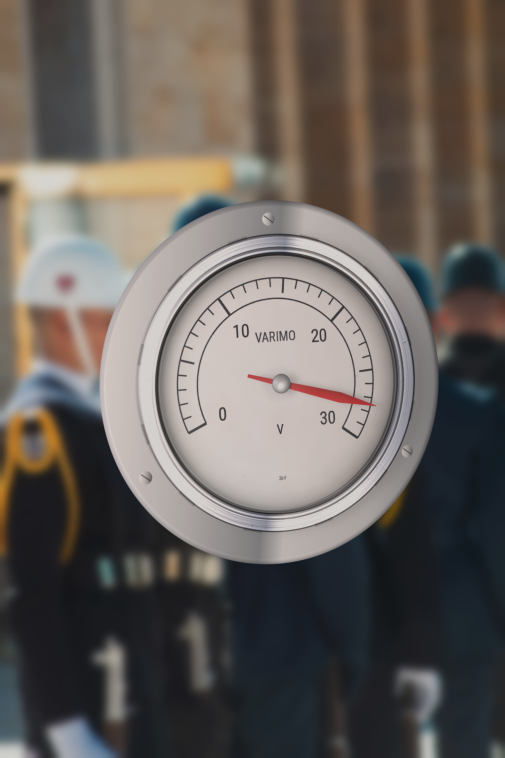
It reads 27.5 V
